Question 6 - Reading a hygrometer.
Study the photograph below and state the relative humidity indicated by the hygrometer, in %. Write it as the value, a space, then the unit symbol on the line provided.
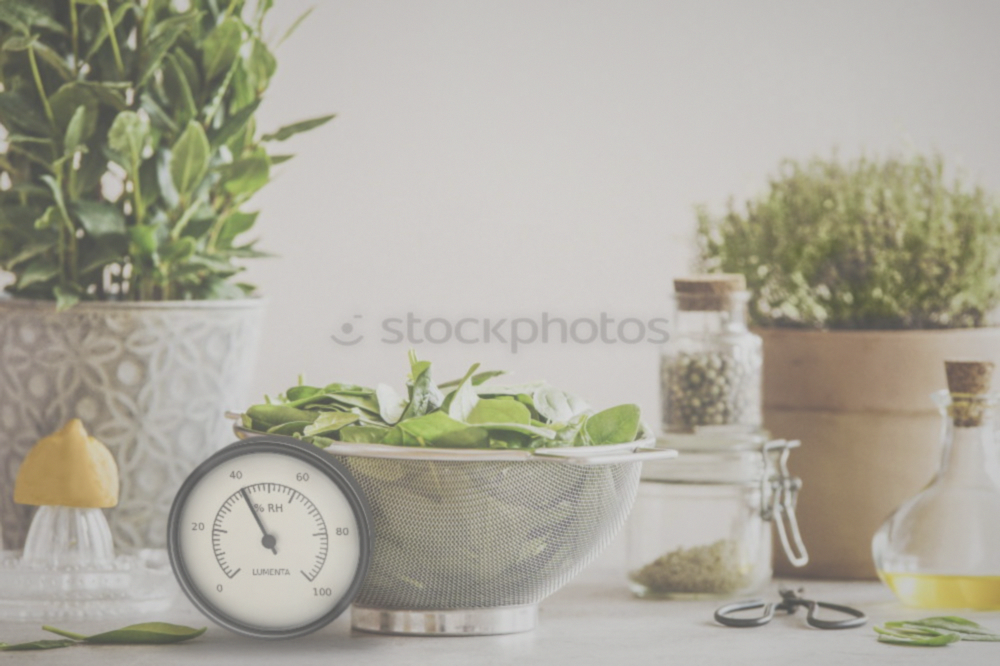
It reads 40 %
